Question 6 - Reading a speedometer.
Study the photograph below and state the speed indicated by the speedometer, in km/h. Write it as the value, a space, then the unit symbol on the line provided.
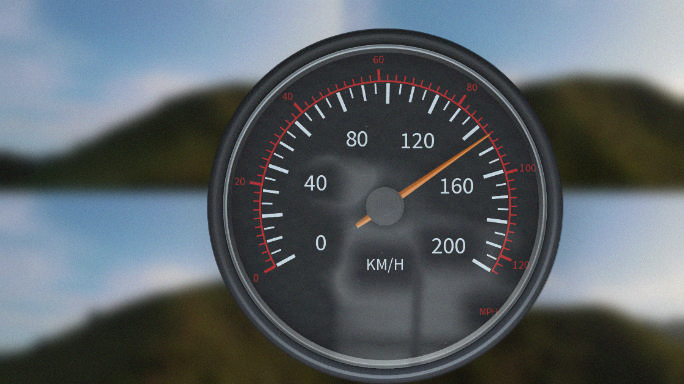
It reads 145 km/h
